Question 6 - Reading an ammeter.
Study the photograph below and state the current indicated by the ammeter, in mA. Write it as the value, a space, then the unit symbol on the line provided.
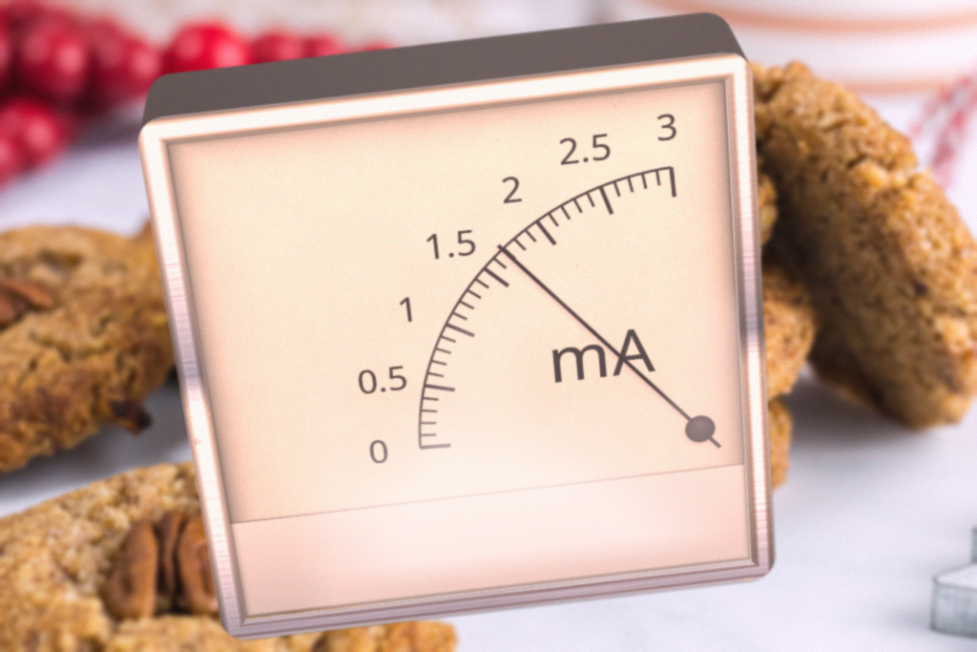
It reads 1.7 mA
